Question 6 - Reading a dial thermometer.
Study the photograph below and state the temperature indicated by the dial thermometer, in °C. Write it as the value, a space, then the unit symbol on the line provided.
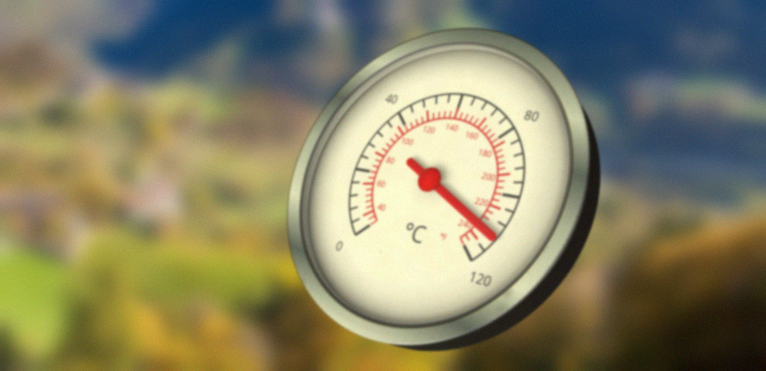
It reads 112 °C
